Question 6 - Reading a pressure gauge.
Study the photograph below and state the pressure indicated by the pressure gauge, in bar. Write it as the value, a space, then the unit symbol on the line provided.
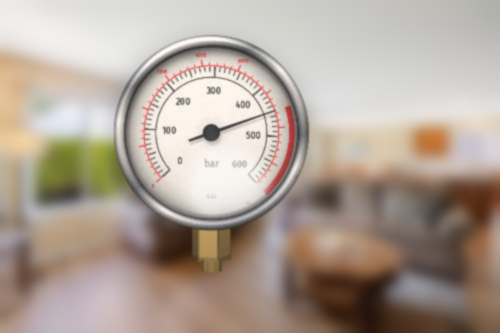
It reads 450 bar
